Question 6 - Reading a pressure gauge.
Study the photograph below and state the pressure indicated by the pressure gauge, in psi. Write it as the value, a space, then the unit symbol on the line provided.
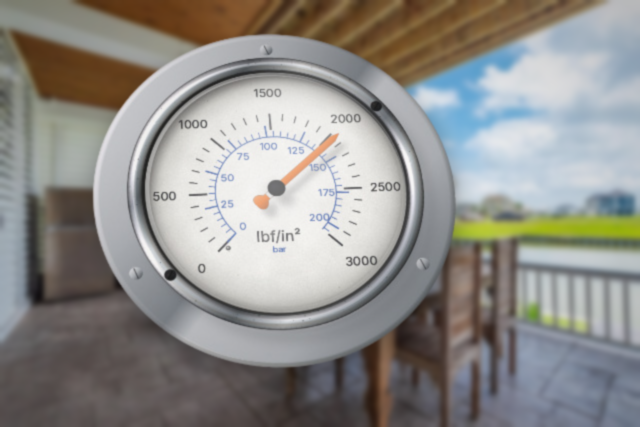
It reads 2050 psi
